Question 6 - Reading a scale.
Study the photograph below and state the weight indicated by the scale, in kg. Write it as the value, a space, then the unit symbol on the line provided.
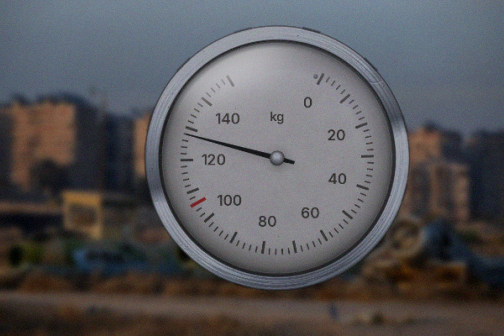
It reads 128 kg
